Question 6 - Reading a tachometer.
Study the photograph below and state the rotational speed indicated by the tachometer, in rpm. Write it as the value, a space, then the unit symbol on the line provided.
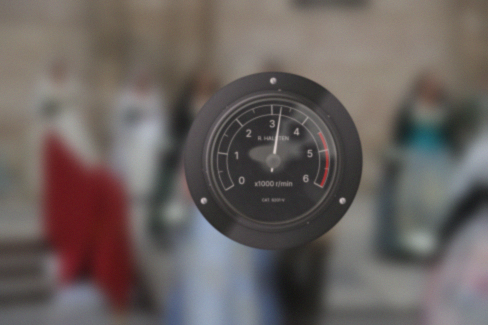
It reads 3250 rpm
